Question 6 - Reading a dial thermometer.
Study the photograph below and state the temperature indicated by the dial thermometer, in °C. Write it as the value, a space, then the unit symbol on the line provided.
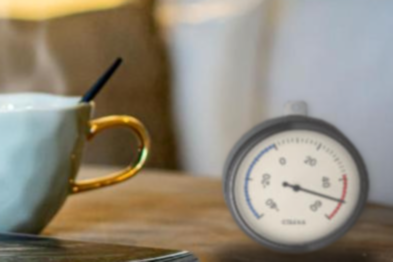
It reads 50 °C
